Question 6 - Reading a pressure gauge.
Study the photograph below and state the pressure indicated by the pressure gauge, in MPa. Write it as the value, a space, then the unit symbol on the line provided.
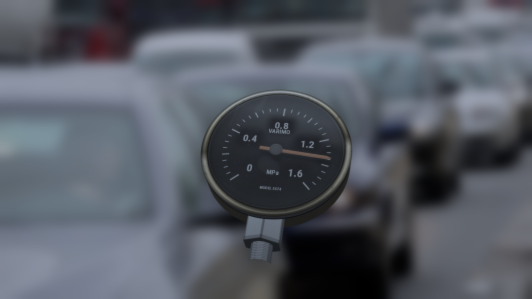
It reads 1.35 MPa
